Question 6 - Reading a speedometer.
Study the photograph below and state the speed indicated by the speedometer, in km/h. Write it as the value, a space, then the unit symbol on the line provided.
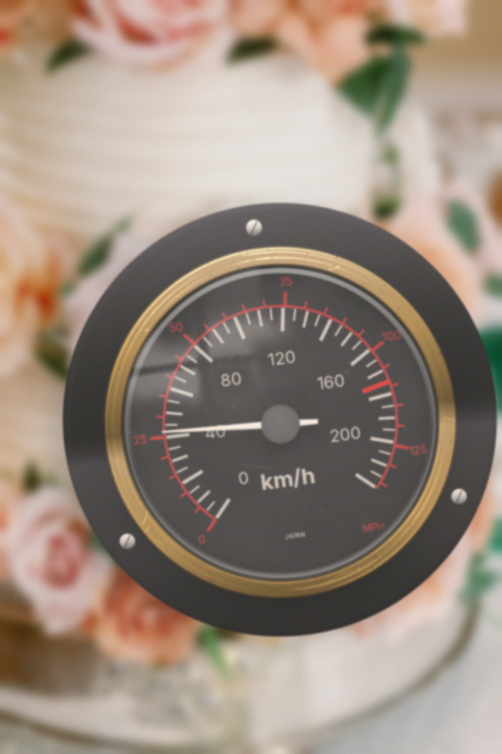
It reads 42.5 km/h
